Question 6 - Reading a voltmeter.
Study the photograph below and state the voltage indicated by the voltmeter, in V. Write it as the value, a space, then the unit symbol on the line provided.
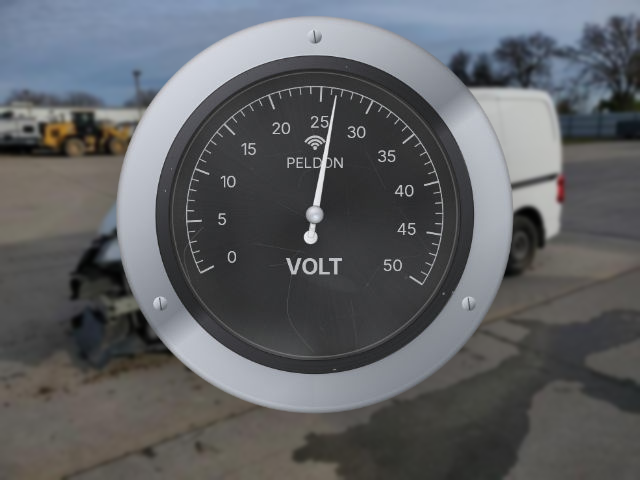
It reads 26.5 V
